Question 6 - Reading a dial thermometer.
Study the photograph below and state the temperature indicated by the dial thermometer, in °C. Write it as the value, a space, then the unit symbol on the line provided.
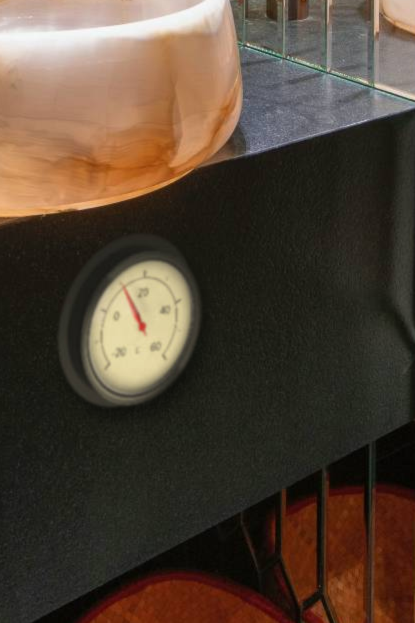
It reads 10 °C
